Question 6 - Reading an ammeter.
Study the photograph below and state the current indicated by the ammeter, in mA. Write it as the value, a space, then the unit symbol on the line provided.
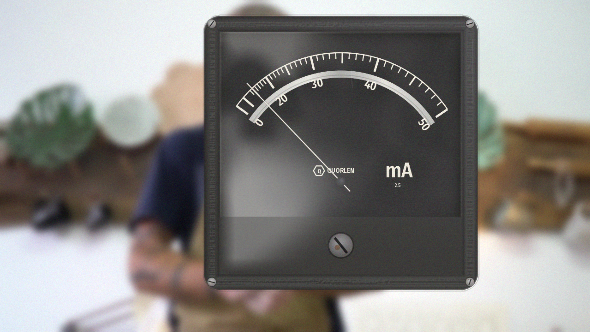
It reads 15 mA
